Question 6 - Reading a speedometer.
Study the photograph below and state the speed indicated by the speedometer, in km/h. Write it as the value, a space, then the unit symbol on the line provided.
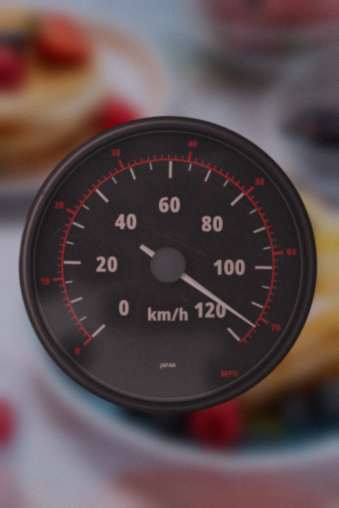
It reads 115 km/h
